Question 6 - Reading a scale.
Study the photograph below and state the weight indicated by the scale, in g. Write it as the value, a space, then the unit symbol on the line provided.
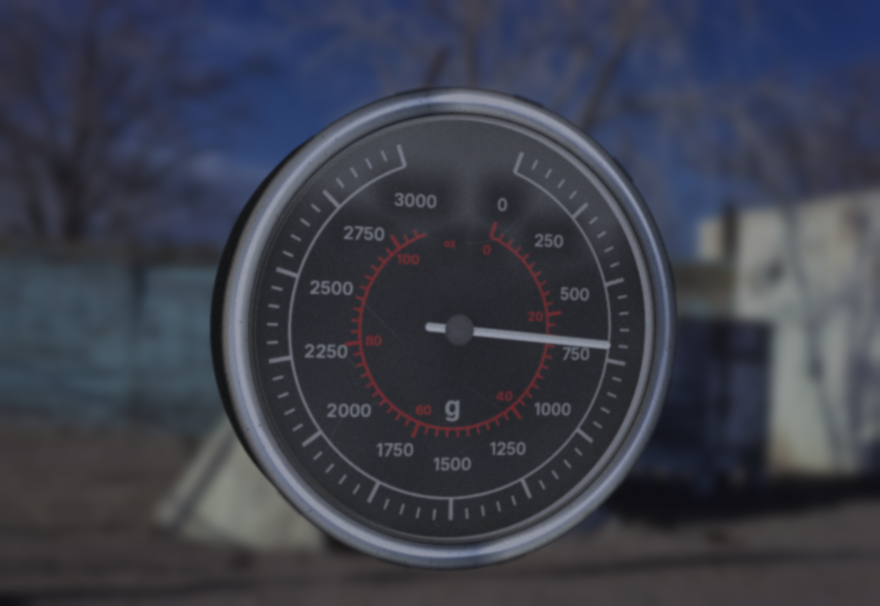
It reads 700 g
